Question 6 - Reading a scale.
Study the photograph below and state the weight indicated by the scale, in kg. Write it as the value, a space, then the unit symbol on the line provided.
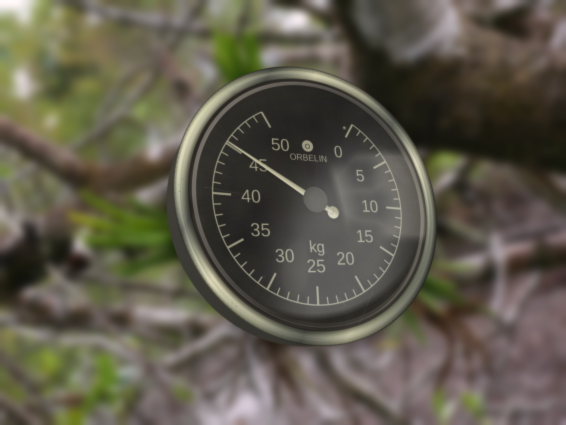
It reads 45 kg
